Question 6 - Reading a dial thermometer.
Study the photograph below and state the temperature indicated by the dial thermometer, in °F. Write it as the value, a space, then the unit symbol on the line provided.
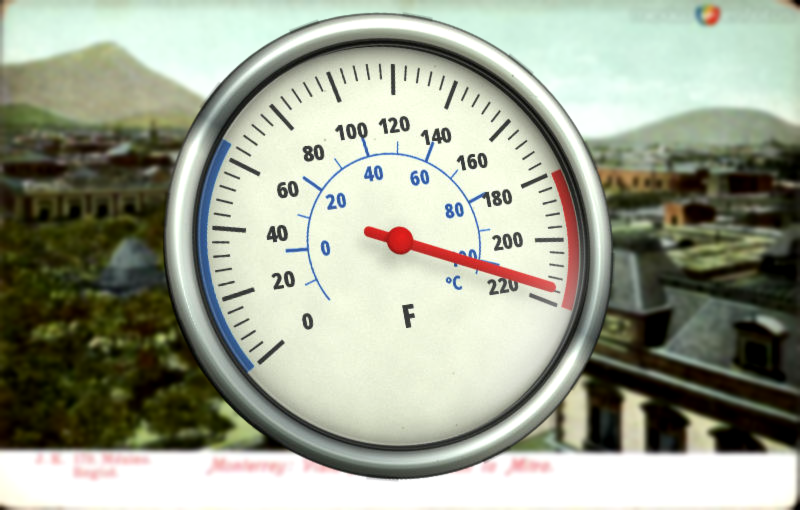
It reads 216 °F
